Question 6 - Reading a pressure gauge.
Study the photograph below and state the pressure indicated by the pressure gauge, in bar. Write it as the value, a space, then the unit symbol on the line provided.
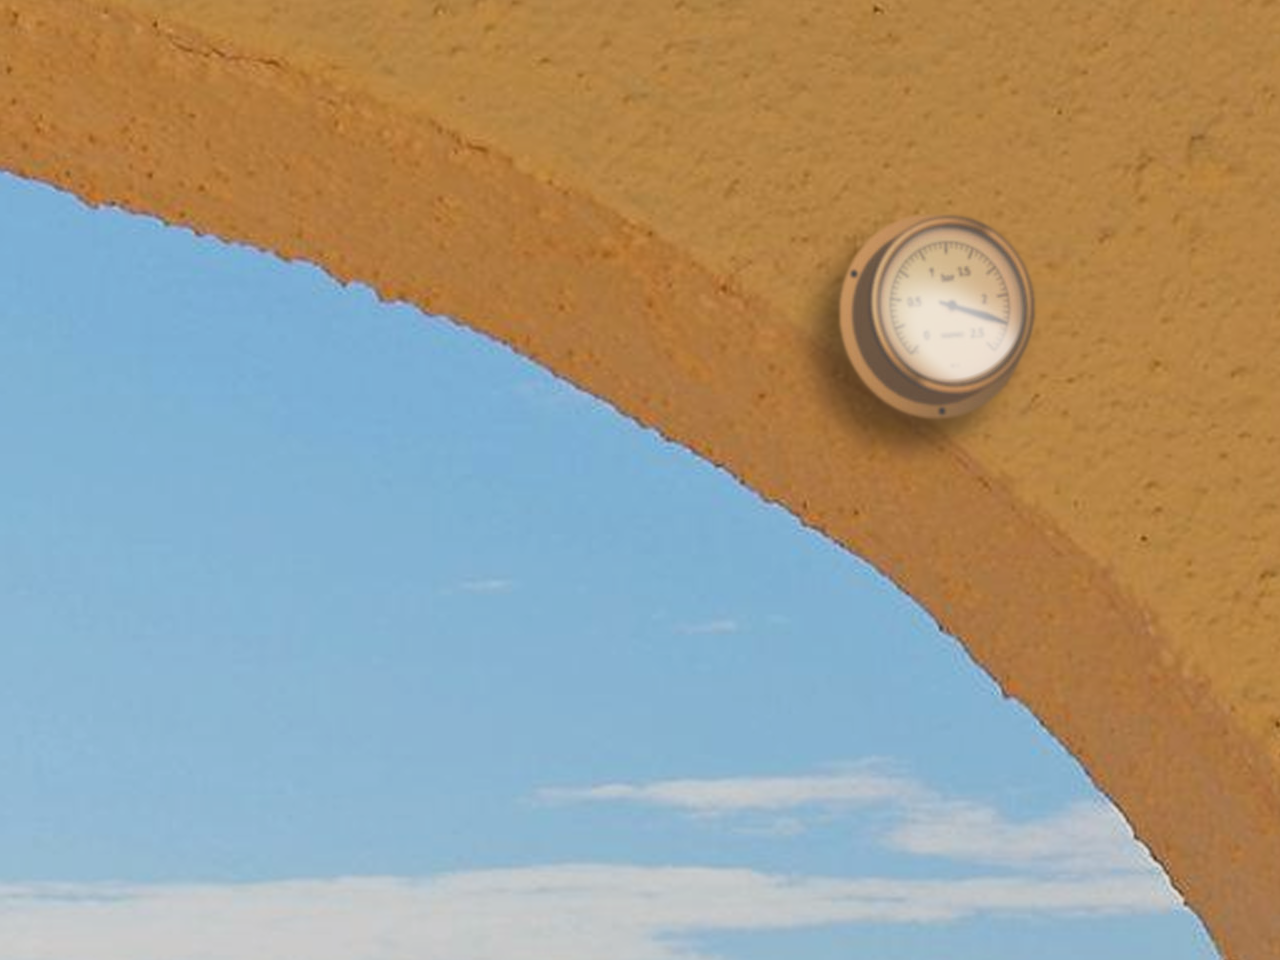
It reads 2.25 bar
